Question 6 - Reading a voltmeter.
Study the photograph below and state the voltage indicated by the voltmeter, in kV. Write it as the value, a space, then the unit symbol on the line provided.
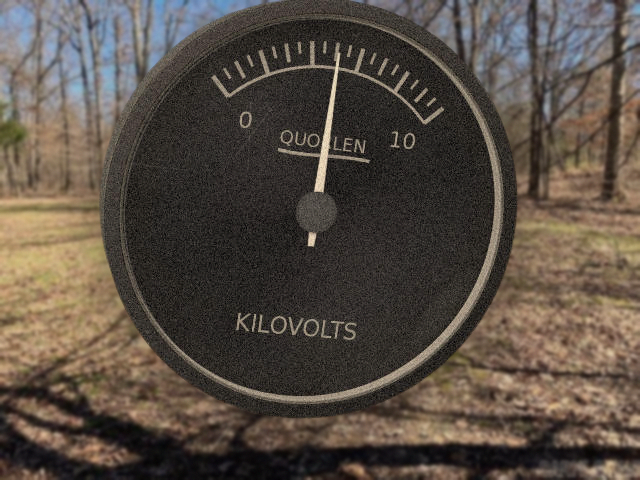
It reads 5 kV
